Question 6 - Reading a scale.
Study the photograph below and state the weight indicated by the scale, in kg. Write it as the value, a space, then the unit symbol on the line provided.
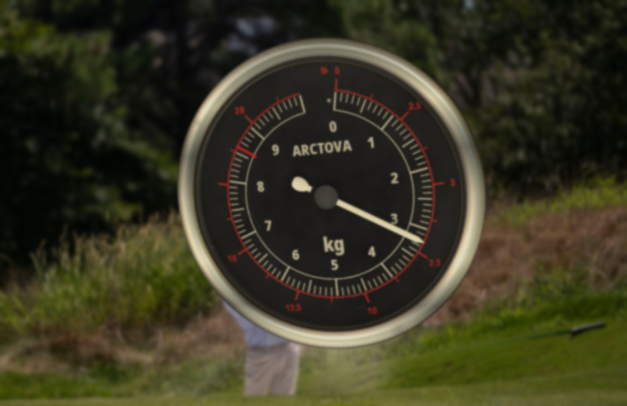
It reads 3.2 kg
